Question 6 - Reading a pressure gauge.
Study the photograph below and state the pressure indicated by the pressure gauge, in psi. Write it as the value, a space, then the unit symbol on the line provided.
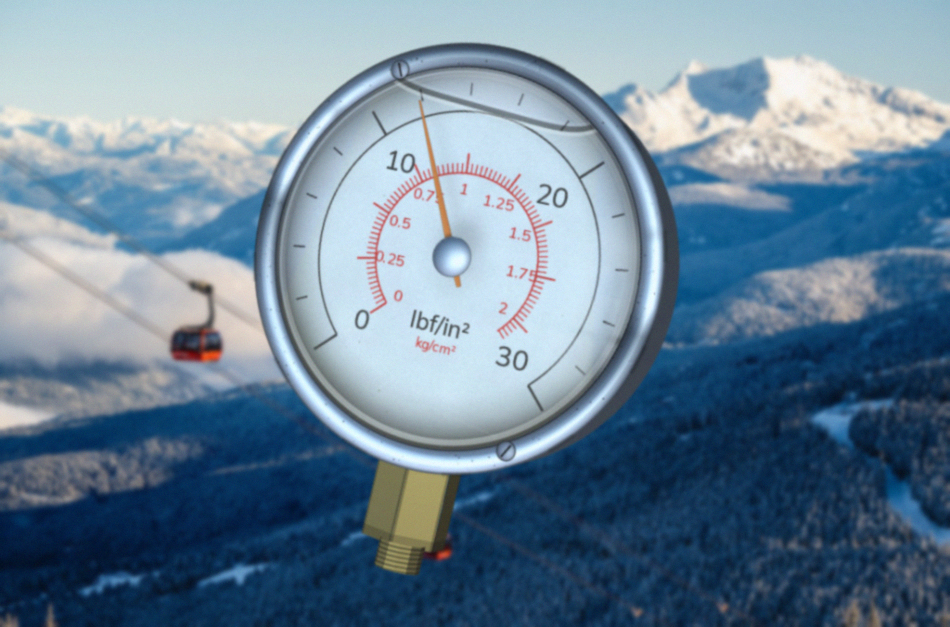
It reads 12 psi
